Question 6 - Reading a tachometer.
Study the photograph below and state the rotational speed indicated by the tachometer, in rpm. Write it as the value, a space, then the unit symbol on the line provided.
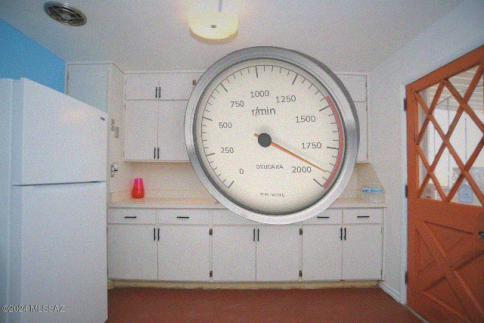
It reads 1900 rpm
